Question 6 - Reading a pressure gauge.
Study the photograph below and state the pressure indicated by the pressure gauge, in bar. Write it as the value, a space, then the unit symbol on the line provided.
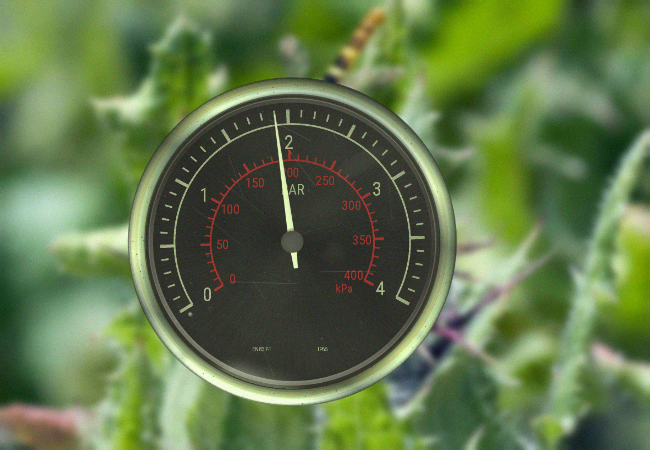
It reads 1.9 bar
